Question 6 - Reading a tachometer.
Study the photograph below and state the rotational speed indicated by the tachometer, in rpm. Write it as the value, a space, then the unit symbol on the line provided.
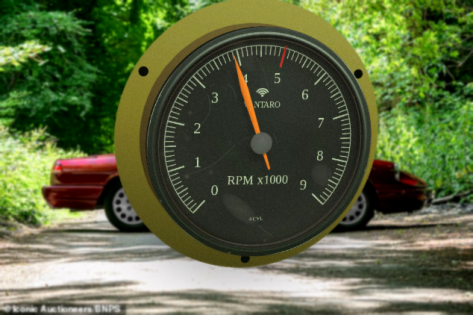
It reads 3900 rpm
